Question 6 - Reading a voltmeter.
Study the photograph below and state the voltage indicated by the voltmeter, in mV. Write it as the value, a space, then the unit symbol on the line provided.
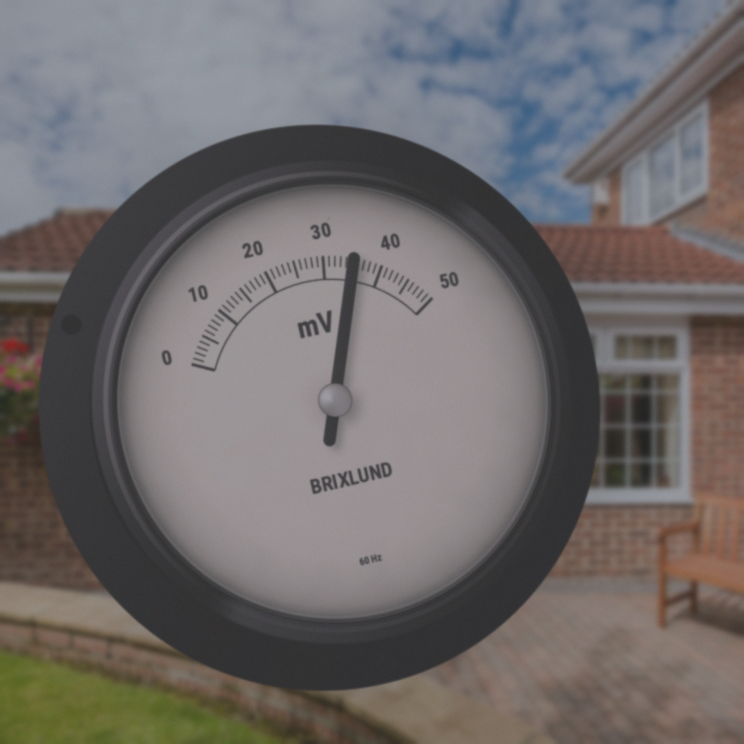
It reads 35 mV
